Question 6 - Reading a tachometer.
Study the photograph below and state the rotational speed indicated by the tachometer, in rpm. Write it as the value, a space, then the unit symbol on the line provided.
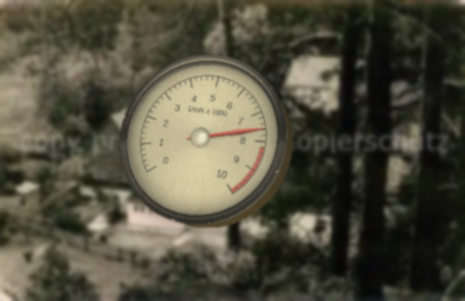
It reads 7600 rpm
